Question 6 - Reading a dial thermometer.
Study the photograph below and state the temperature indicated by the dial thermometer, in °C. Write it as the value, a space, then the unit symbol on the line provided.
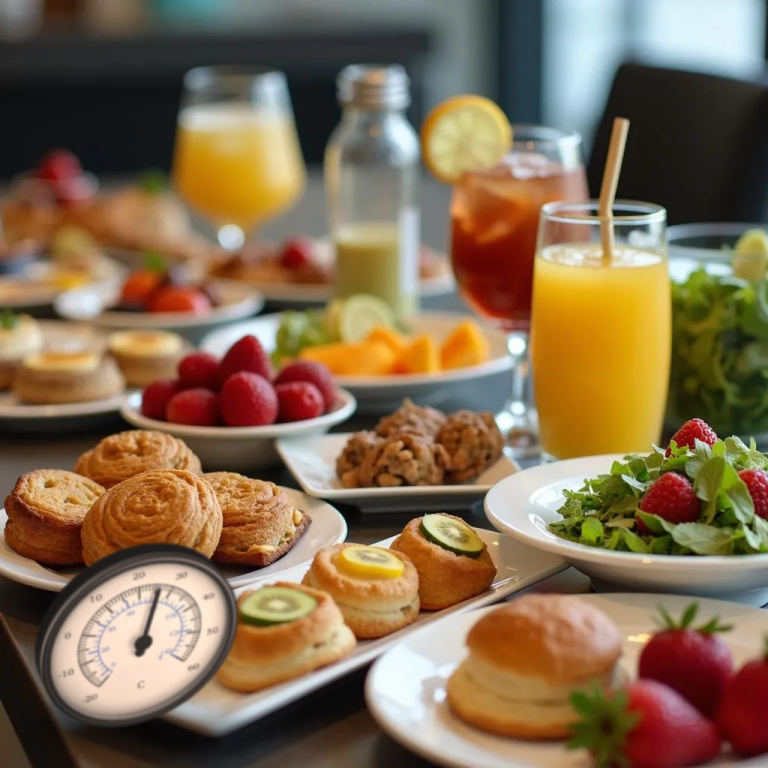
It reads 25 °C
